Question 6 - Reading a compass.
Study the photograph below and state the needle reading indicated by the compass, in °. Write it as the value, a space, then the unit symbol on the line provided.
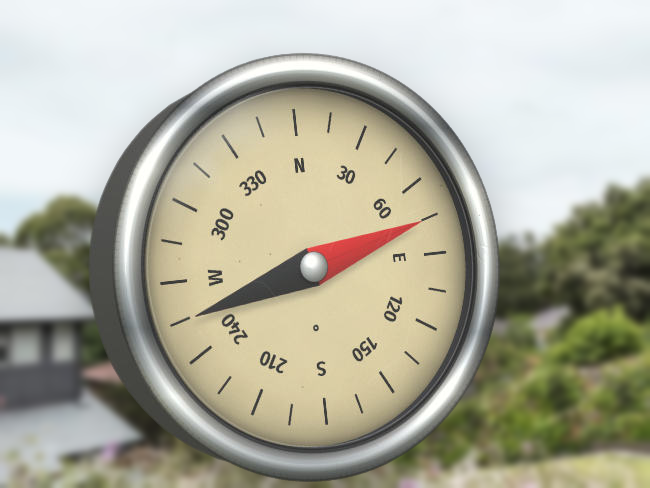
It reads 75 °
